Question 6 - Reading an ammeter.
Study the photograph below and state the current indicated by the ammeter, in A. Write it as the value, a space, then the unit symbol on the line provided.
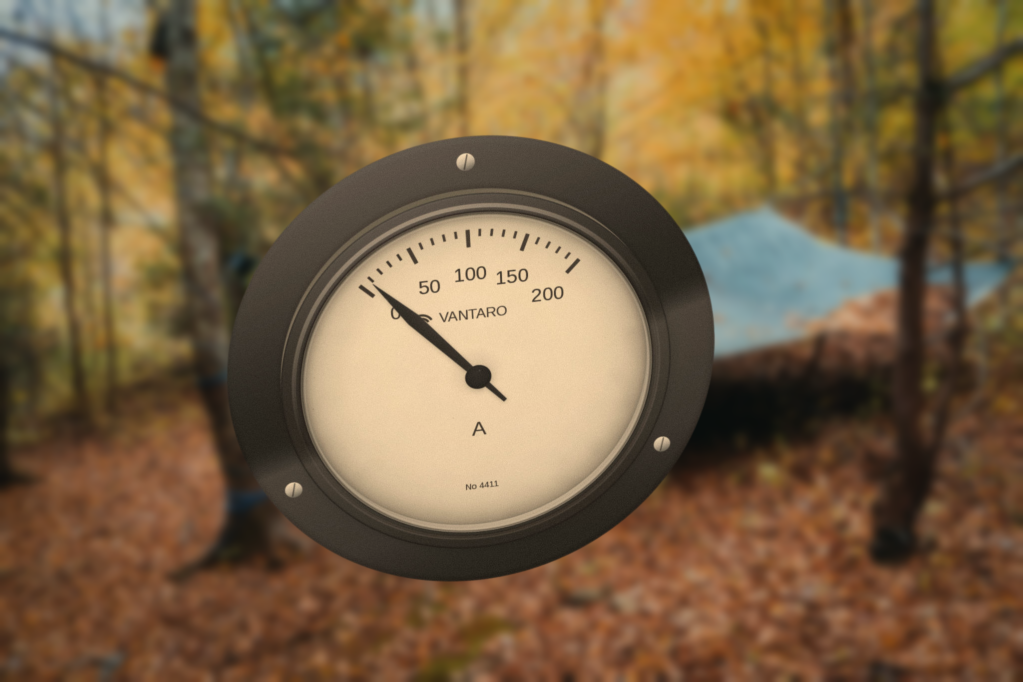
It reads 10 A
